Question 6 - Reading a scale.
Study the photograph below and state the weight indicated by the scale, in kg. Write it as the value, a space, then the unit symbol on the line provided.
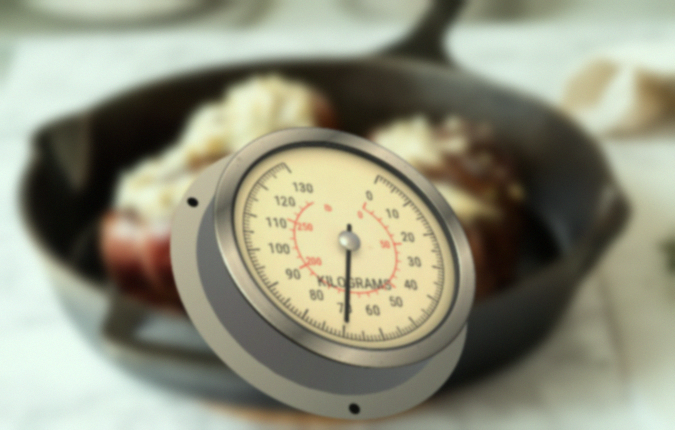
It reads 70 kg
